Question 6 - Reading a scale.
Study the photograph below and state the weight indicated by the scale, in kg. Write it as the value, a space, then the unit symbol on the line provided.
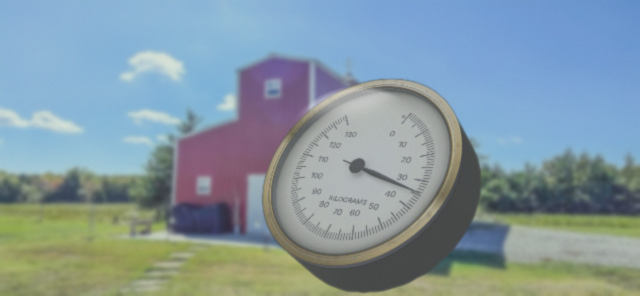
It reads 35 kg
